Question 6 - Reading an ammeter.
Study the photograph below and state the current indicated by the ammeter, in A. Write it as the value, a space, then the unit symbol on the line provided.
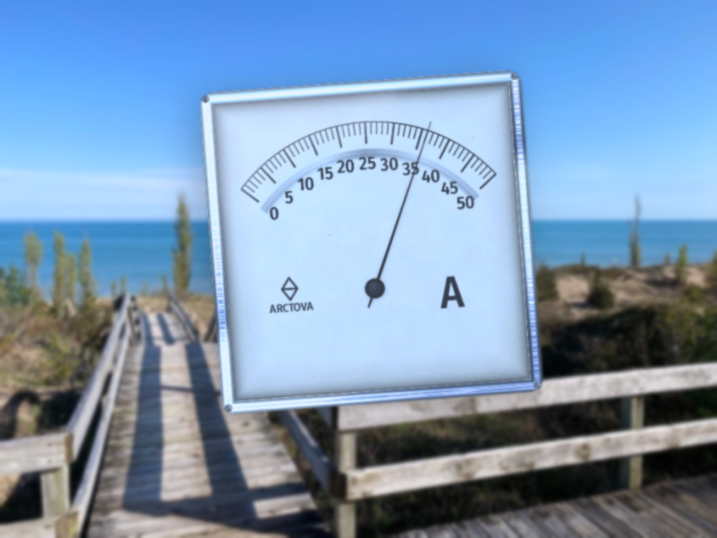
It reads 36 A
